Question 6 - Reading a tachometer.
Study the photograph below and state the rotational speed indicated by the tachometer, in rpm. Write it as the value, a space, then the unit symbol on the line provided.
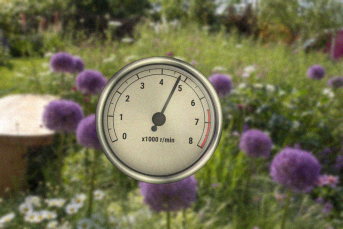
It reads 4750 rpm
